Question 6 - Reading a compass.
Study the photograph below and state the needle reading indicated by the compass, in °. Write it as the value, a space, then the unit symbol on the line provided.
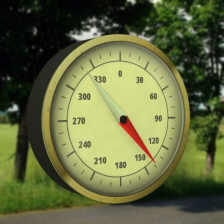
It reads 140 °
